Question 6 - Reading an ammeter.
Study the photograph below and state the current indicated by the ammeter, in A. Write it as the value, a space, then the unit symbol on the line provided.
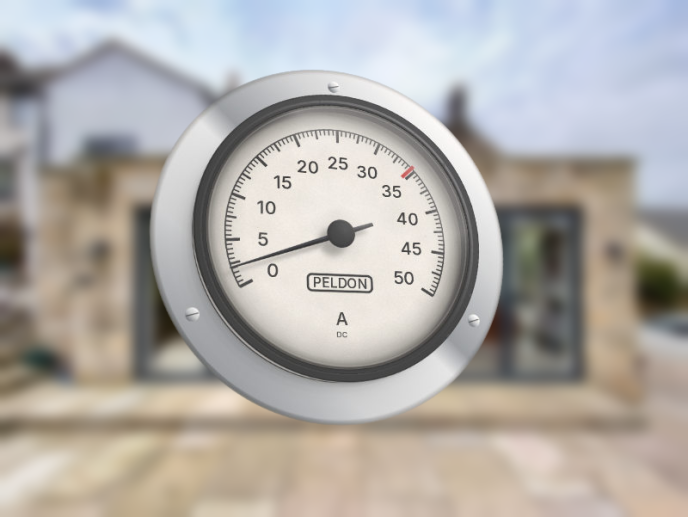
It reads 2 A
